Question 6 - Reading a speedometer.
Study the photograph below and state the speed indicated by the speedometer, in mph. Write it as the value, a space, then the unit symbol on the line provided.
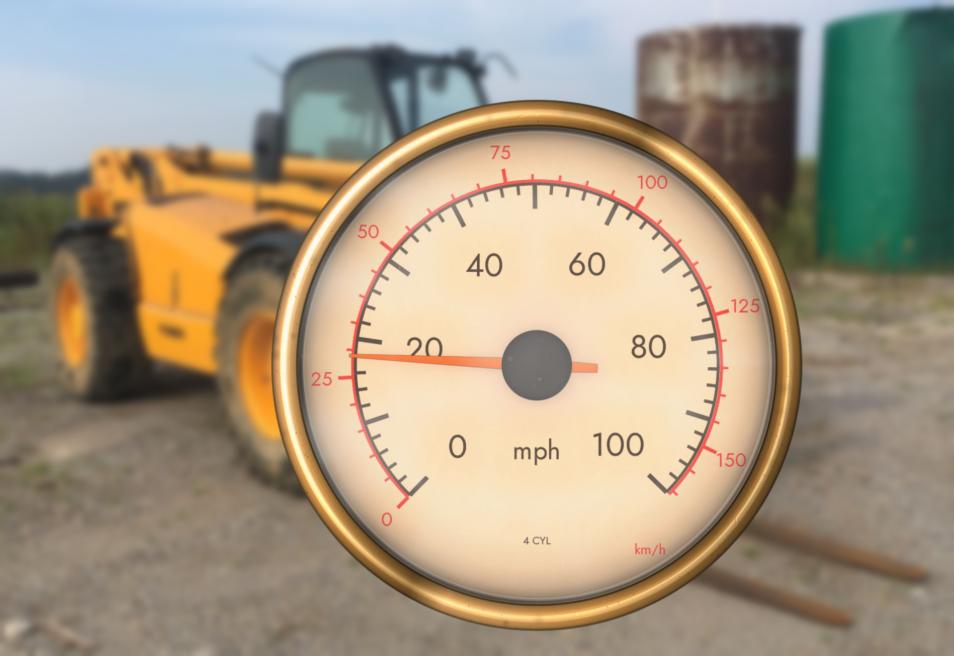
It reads 18 mph
